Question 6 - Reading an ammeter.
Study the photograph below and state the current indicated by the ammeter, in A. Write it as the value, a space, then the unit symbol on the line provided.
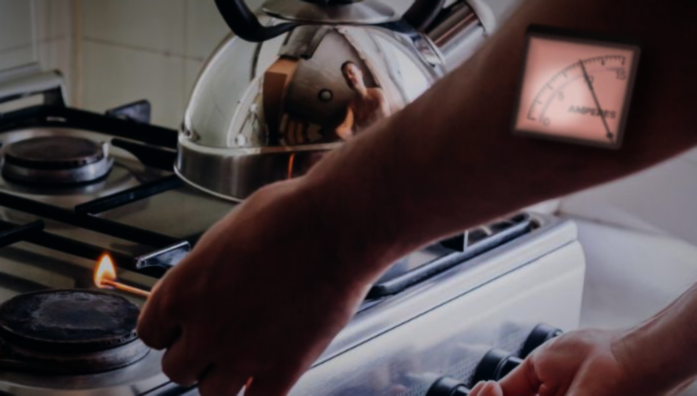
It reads 10 A
